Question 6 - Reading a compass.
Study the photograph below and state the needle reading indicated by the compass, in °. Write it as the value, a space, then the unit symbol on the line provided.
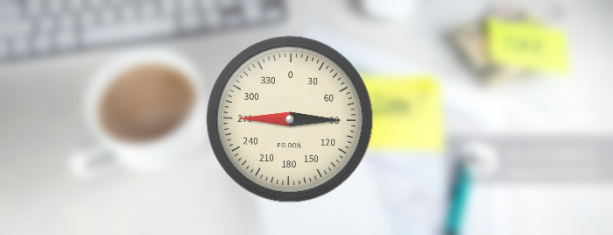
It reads 270 °
